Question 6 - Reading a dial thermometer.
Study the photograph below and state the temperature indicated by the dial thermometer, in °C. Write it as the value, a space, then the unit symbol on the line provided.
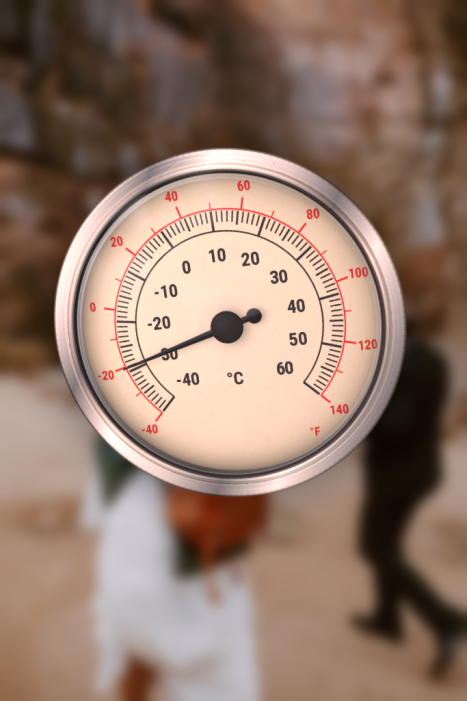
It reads -29 °C
